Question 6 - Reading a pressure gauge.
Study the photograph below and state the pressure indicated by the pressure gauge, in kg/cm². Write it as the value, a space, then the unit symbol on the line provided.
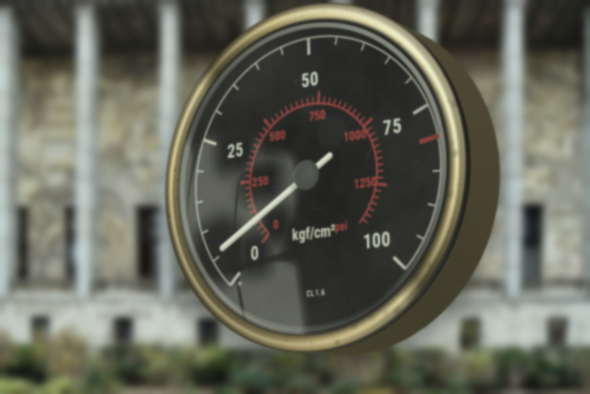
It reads 5 kg/cm²
